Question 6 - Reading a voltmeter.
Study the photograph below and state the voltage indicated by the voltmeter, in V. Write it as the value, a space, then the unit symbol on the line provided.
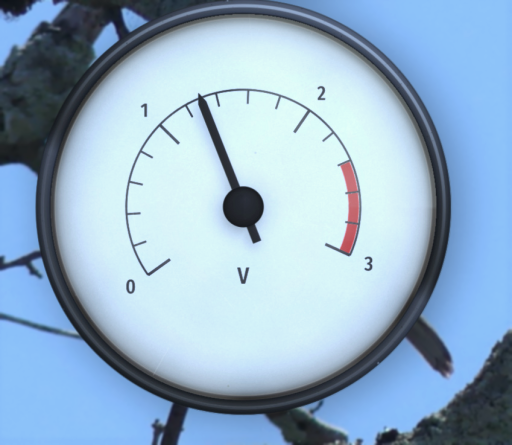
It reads 1.3 V
